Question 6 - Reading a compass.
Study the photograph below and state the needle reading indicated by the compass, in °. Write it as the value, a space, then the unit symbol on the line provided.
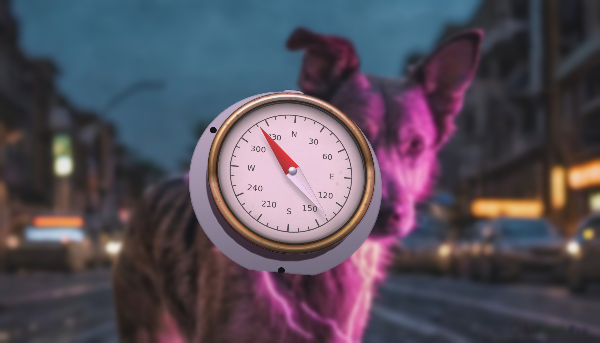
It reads 320 °
